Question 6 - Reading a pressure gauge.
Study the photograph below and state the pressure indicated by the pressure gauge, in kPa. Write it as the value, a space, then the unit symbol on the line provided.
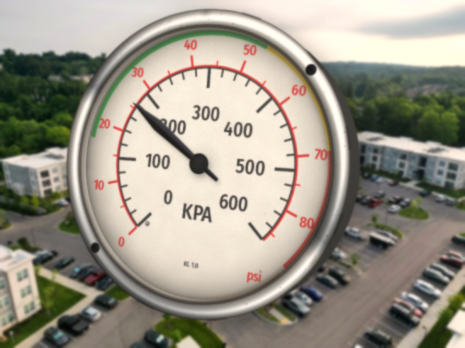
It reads 180 kPa
